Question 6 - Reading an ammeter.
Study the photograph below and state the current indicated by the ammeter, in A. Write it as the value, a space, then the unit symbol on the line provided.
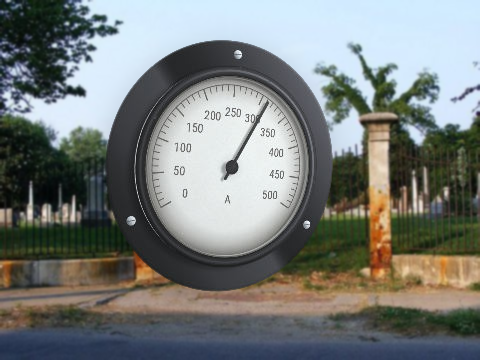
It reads 310 A
